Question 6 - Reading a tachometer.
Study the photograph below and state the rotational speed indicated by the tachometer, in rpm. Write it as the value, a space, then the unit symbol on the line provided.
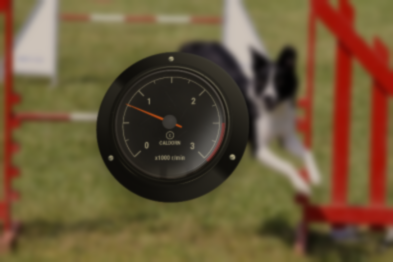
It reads 750 rpm
